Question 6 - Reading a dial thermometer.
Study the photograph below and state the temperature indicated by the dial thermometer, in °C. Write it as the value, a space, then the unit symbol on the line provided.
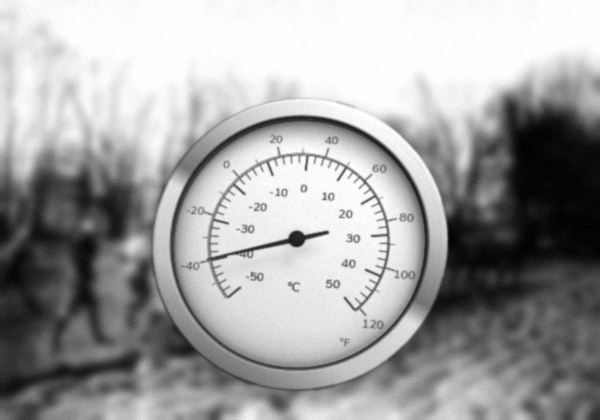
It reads -40 °C
